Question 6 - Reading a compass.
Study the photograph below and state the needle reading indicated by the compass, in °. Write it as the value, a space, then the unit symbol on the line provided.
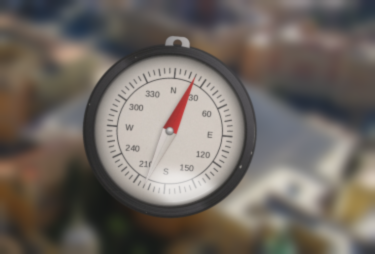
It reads 20 °
